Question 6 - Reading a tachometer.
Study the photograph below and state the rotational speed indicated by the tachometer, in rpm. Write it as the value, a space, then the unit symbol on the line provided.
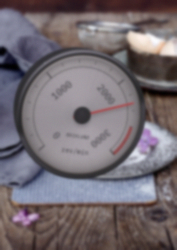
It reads 2300 rpm
